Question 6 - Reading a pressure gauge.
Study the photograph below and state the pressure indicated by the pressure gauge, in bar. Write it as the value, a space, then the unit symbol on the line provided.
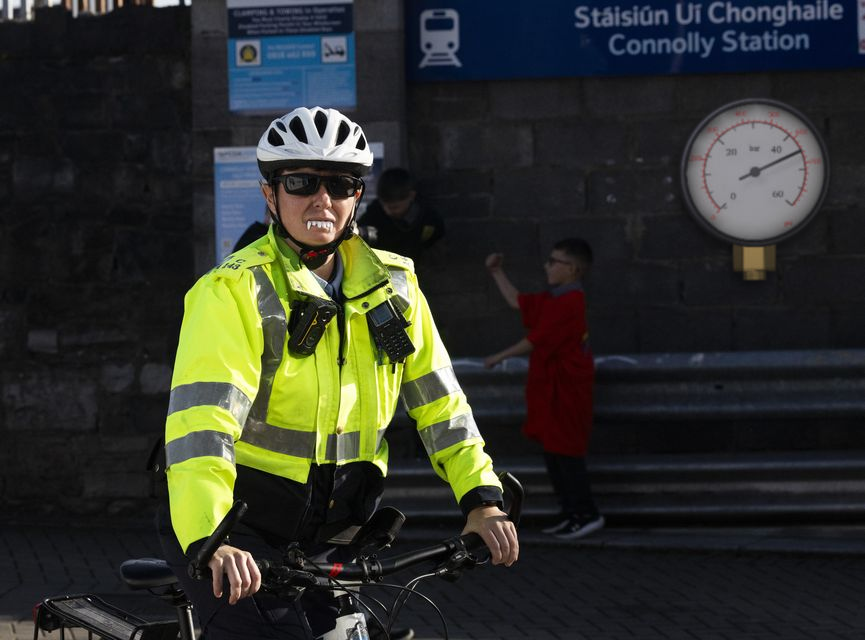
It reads 45 bar
